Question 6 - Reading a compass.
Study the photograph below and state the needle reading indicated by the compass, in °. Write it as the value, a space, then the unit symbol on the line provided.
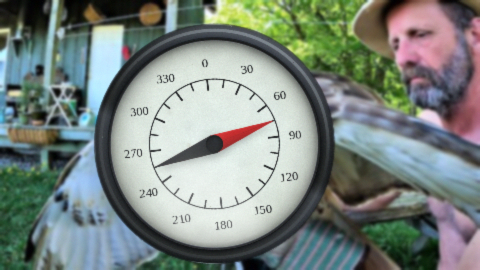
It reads 75 °
